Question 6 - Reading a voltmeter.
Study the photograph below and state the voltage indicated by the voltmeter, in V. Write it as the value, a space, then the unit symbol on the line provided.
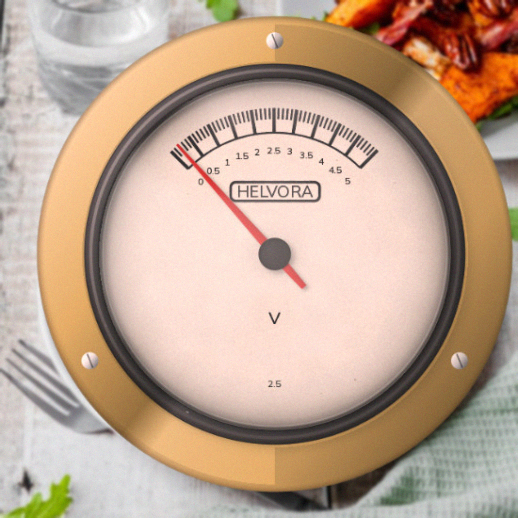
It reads 0.2 V
